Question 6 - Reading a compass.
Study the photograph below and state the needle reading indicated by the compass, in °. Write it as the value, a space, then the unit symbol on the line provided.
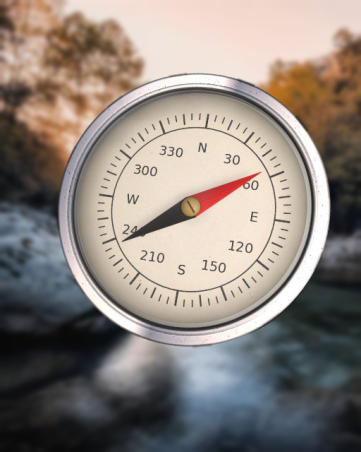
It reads 55 °
